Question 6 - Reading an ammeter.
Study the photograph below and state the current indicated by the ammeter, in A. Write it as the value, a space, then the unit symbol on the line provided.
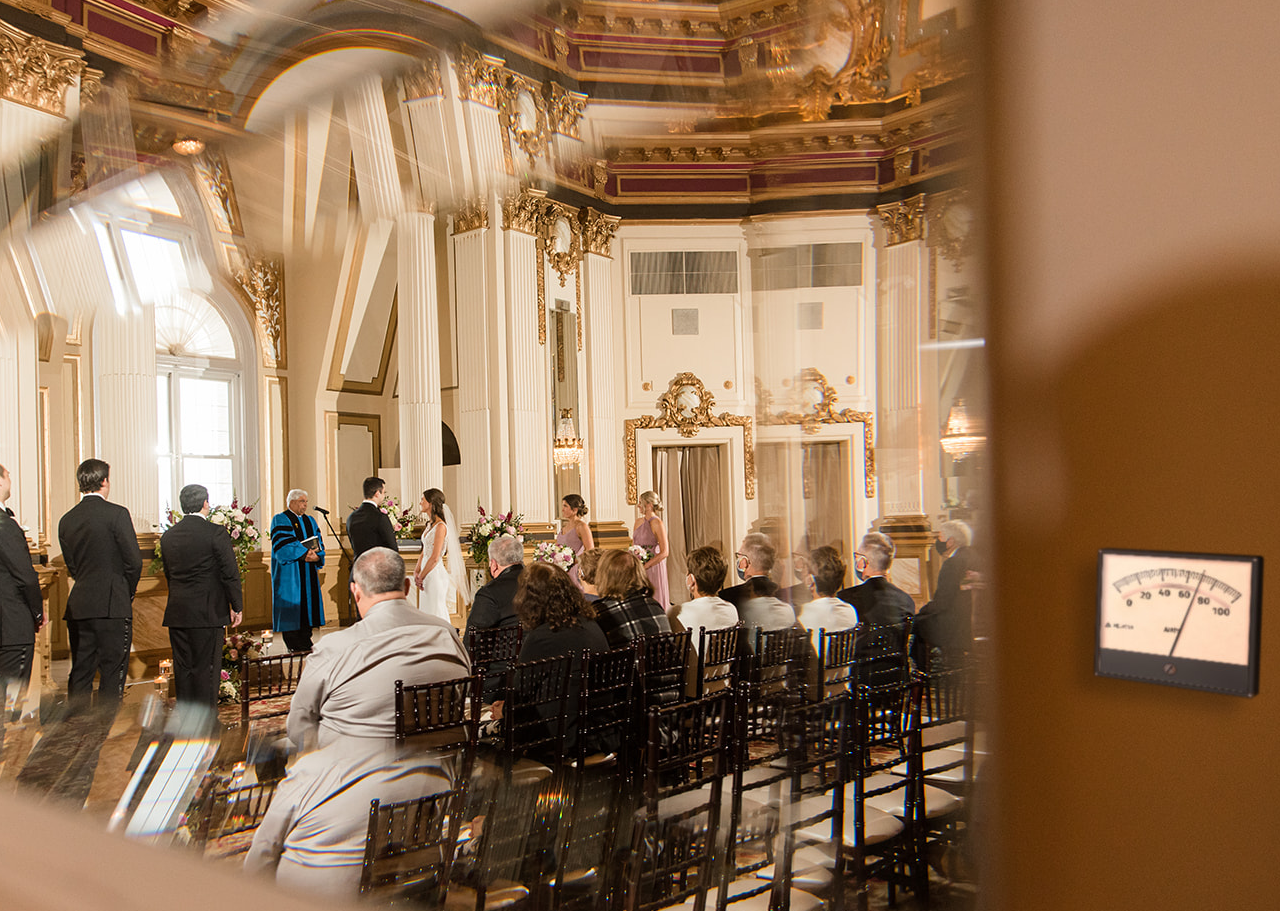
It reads 70 A
